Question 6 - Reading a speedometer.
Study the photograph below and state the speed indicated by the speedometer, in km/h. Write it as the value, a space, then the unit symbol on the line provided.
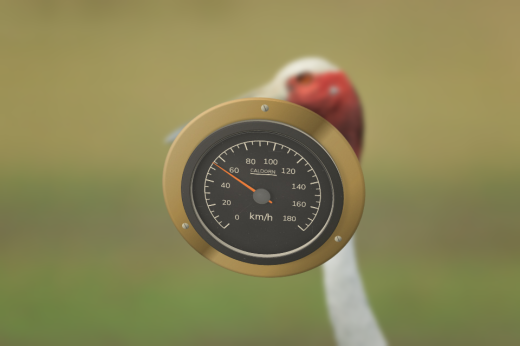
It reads 55 km/h
